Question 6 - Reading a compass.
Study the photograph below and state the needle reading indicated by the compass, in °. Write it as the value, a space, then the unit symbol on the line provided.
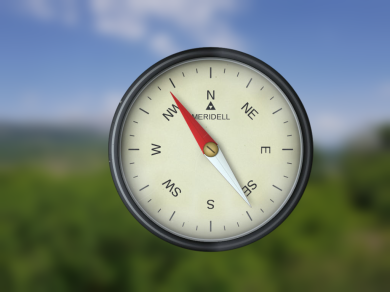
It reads 325 °
